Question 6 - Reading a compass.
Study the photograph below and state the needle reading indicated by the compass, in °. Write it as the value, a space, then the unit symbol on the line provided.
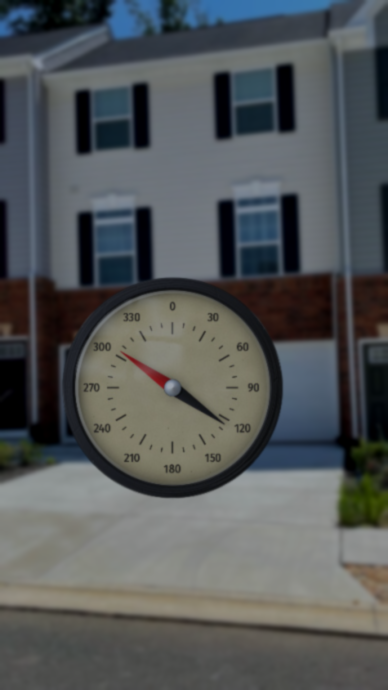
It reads 305 °
